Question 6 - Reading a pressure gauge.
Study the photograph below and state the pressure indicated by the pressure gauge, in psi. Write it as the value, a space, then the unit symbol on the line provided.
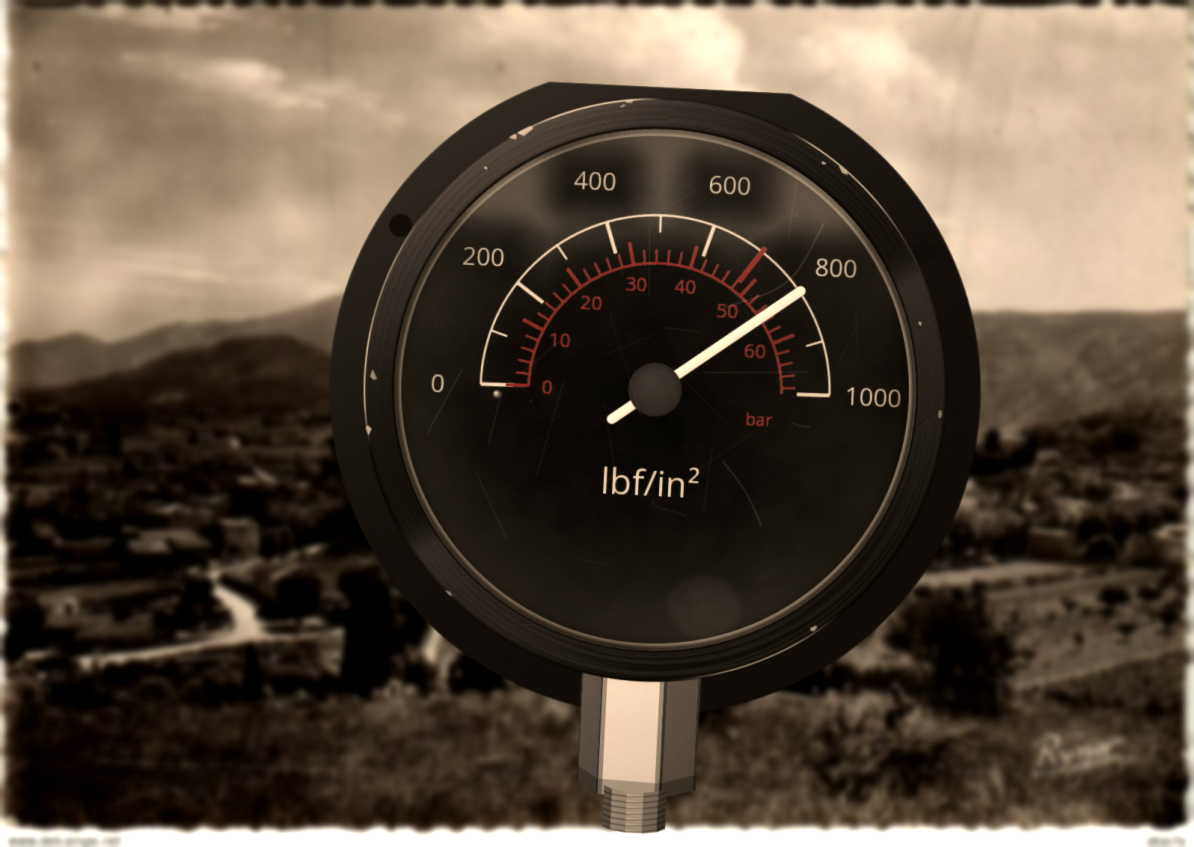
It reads 800 psi
